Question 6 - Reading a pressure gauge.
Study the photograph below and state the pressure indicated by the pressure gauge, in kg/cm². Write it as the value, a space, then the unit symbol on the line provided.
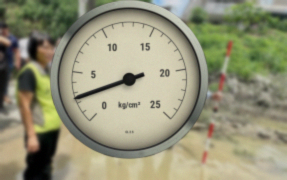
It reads 2.5 kg/cm²
